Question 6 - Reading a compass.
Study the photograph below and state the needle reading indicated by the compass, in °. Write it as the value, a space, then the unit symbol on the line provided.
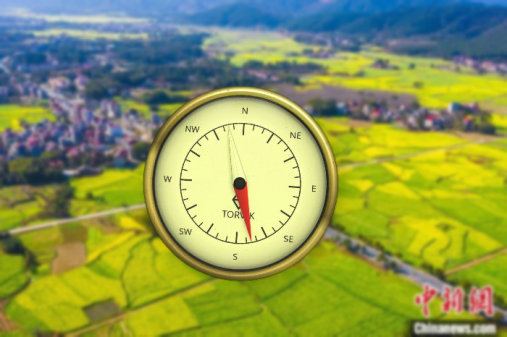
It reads 165 °
